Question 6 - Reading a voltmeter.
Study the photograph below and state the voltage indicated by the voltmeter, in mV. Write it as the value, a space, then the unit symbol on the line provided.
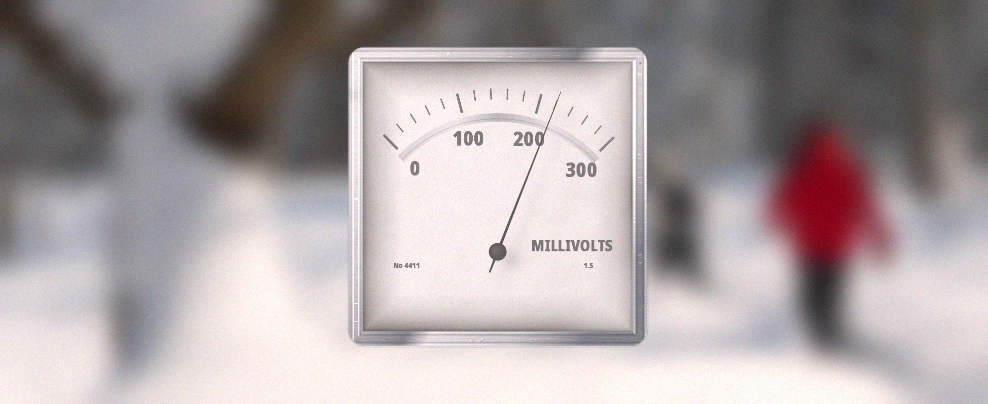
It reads 220 mV
